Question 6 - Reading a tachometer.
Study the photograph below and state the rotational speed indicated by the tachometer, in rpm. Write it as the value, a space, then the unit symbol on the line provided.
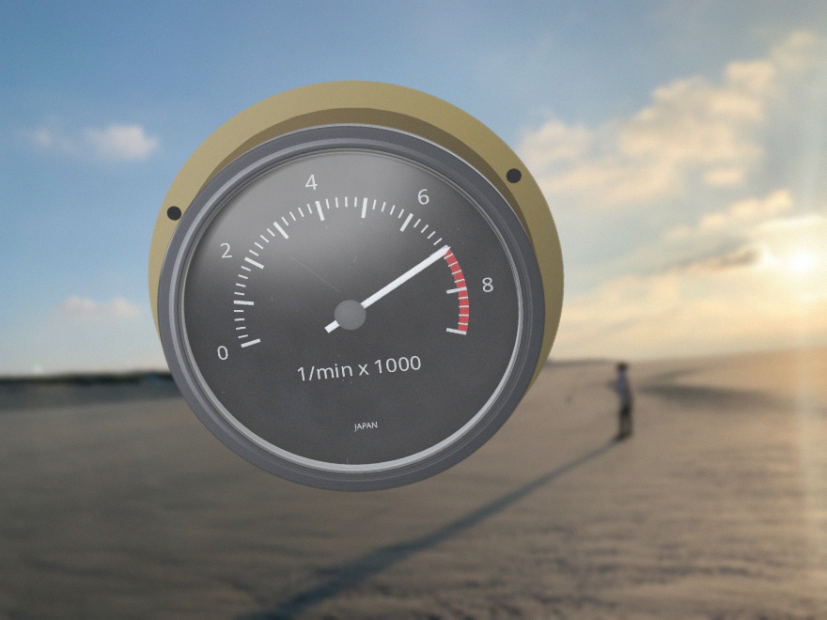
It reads 7000 rpm
